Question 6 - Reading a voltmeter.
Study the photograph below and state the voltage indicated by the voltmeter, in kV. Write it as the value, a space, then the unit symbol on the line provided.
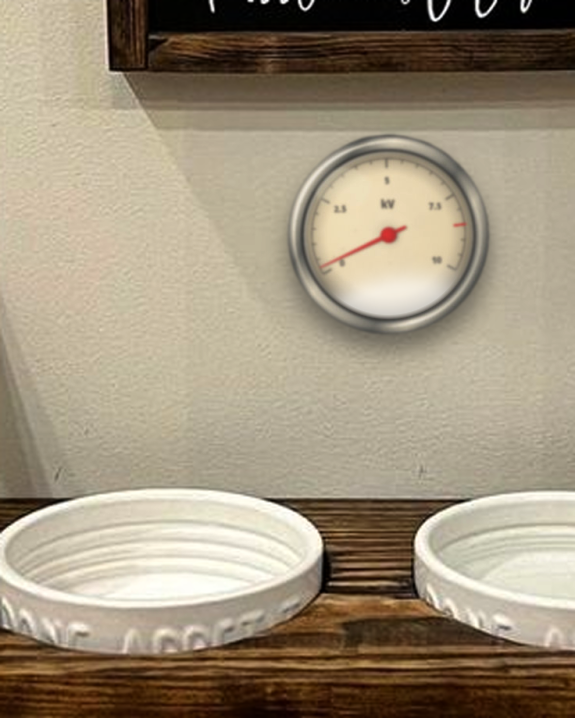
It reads 0.25 kV
